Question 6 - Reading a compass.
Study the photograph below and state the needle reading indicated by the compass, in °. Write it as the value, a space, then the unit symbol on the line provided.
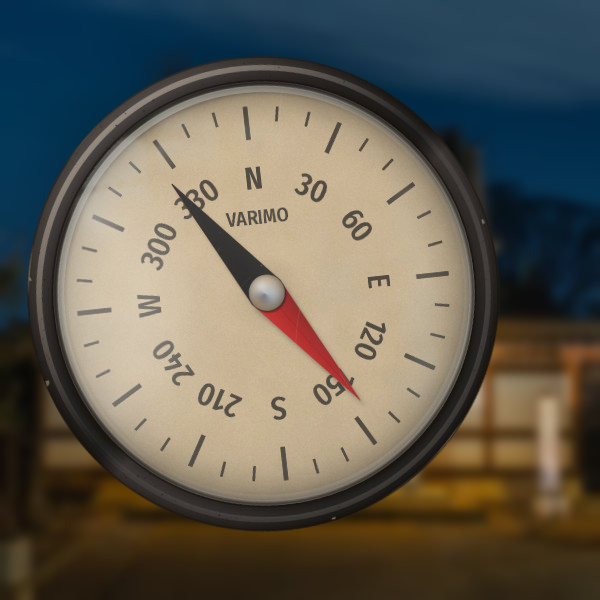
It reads 145 °
